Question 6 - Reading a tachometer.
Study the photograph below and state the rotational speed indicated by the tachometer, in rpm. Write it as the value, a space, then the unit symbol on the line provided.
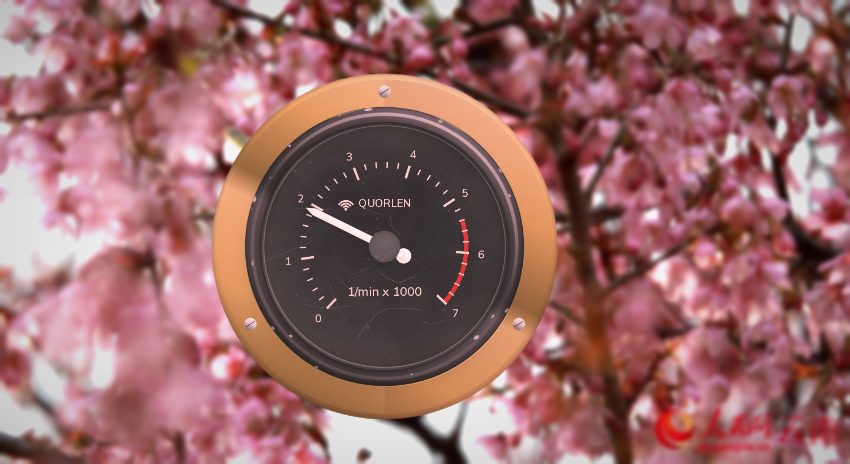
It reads 1900 rpm
